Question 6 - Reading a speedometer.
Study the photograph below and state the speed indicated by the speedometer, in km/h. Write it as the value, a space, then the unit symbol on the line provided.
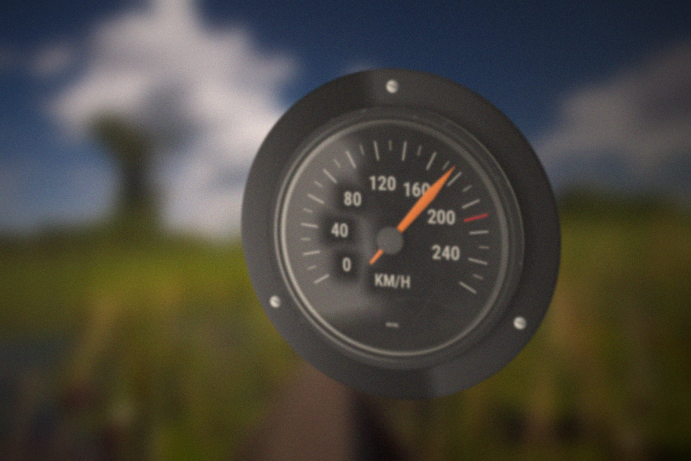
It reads 175 km/h
